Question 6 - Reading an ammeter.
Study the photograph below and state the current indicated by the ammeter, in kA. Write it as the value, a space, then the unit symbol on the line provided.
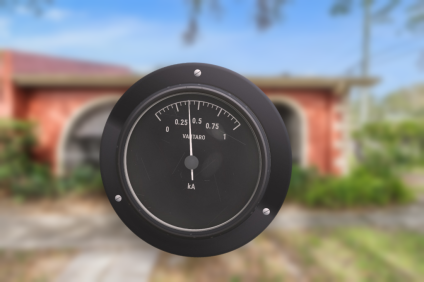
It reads 0.4 kA
